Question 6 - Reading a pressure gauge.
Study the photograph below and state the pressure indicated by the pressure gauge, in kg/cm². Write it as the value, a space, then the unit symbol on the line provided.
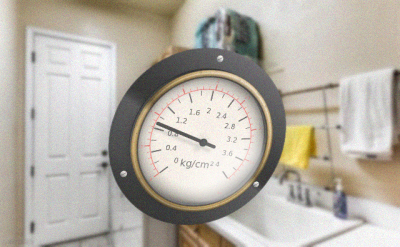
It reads 0.9 kg/cm²
